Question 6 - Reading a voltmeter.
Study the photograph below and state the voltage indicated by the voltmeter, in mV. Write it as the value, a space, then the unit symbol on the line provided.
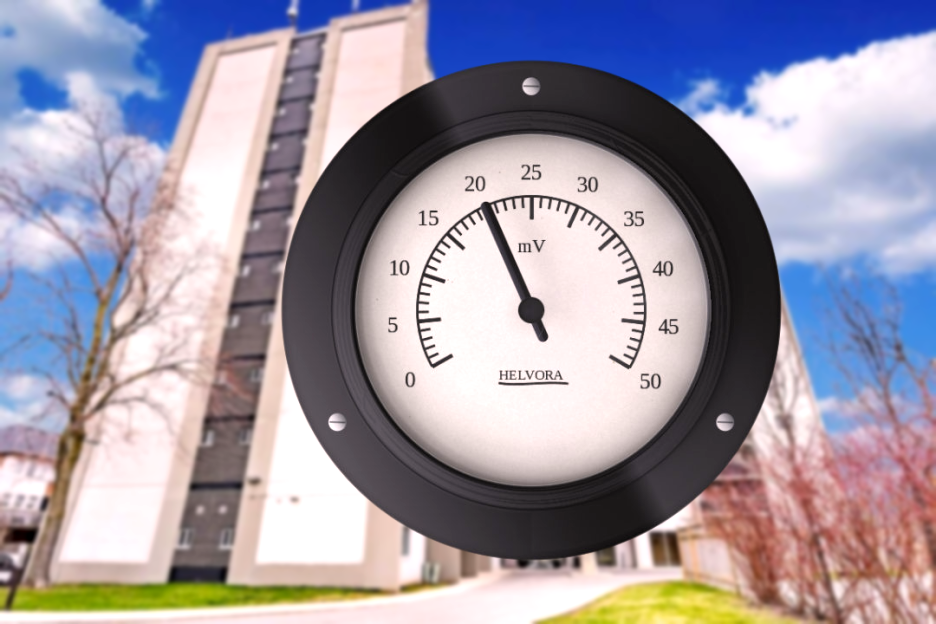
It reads 20 mV
